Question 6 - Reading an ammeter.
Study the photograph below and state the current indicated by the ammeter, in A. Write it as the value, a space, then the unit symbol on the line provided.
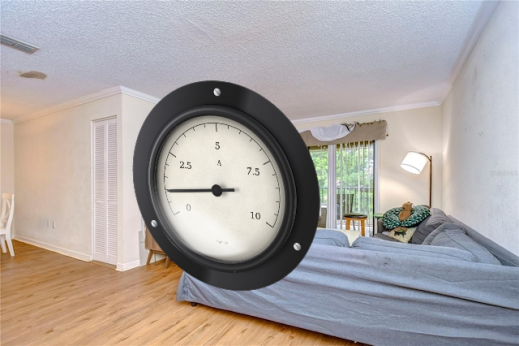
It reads 1 A
